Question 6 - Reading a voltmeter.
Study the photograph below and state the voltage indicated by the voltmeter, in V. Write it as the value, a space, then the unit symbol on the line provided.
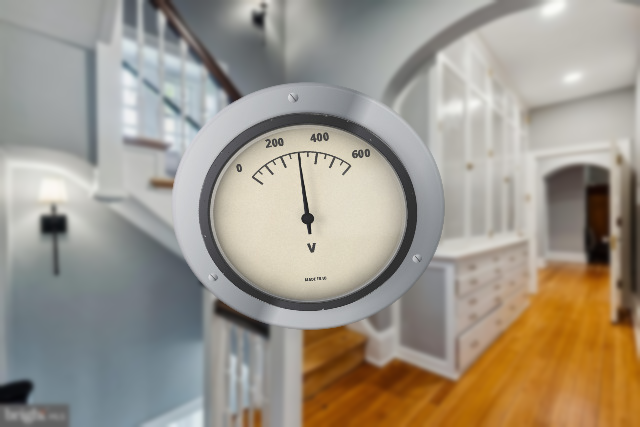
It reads 300 V
